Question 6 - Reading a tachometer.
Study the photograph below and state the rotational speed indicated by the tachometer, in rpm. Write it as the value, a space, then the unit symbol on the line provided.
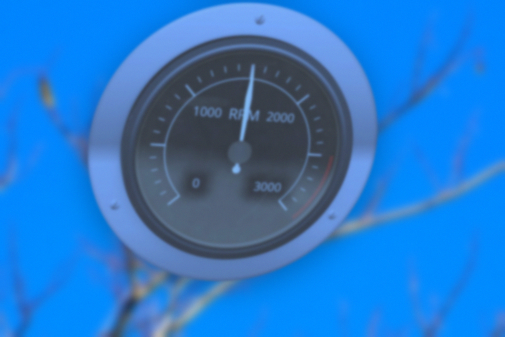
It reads 1500 rpm
